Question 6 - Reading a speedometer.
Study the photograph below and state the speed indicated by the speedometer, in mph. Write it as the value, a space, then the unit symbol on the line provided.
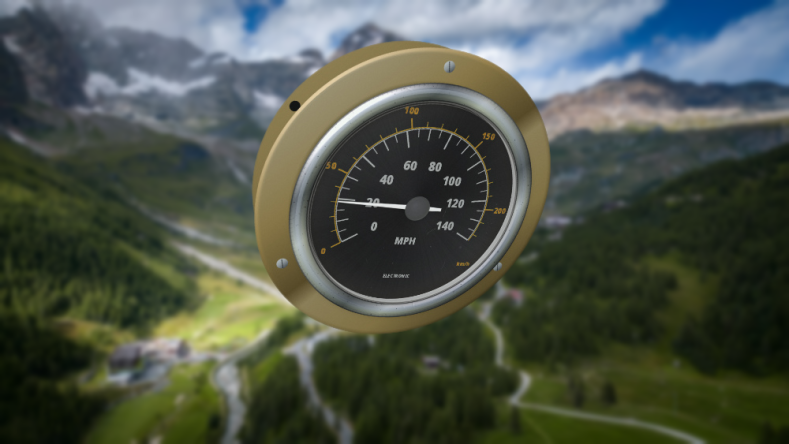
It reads 20 mph
